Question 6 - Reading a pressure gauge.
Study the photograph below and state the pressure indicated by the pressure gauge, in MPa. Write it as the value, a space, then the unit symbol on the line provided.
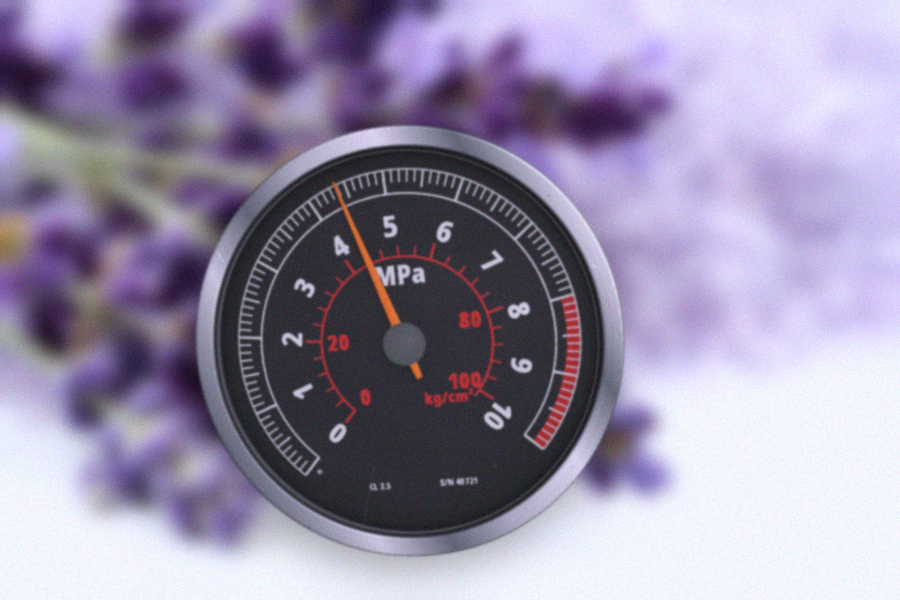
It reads 4.4 MPa
